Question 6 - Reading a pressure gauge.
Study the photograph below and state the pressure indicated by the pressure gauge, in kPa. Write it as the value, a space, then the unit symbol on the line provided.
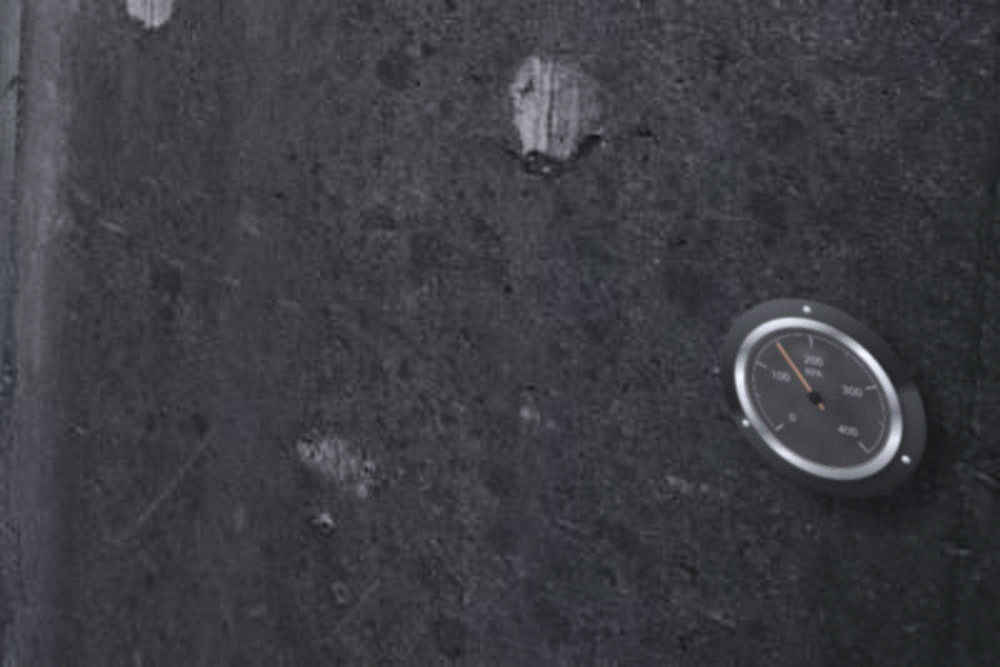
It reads 150 kPa
